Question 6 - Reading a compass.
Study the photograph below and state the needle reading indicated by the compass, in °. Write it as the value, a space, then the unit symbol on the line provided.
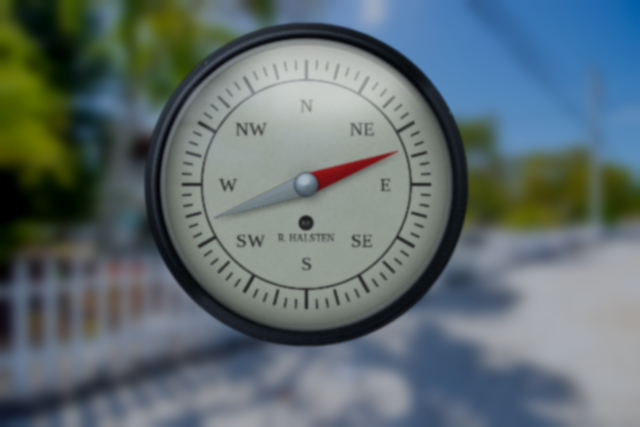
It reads 70 °
